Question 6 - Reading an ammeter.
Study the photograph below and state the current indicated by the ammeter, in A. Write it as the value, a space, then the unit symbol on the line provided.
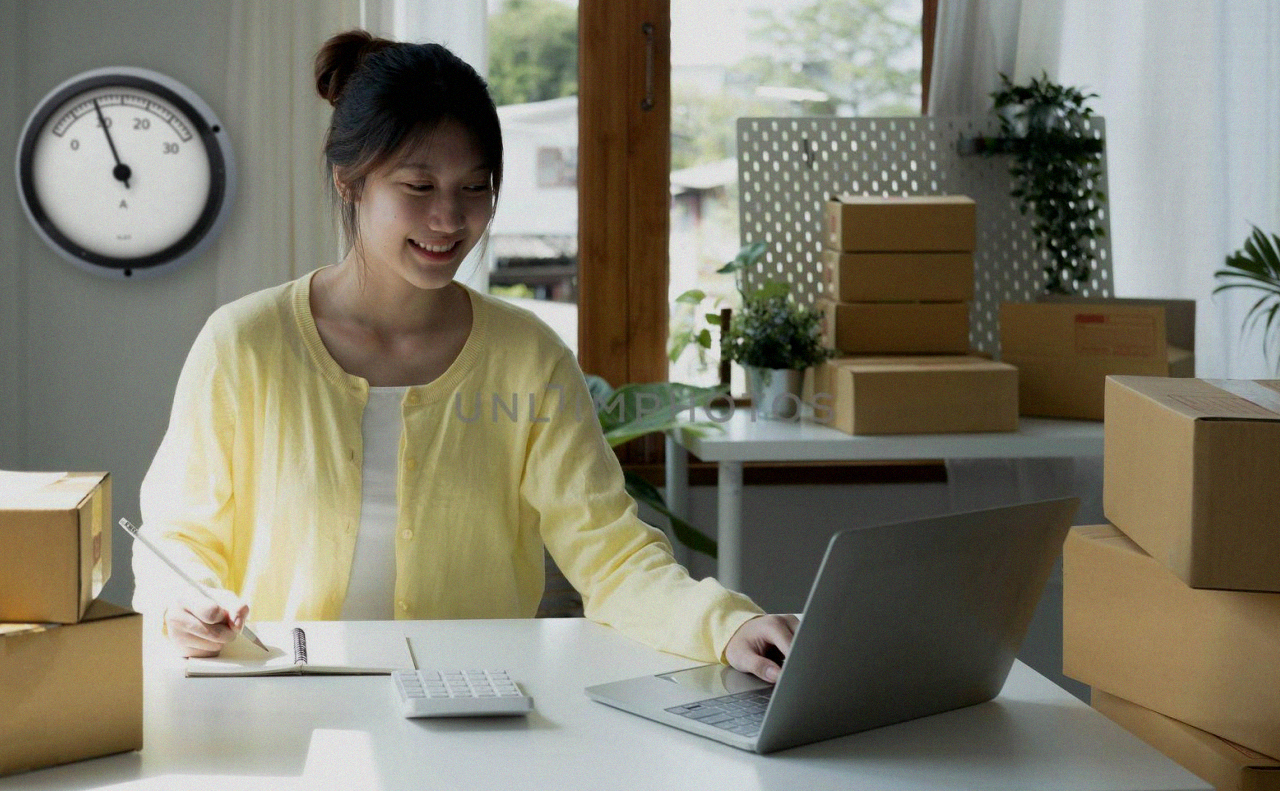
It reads 10 A
